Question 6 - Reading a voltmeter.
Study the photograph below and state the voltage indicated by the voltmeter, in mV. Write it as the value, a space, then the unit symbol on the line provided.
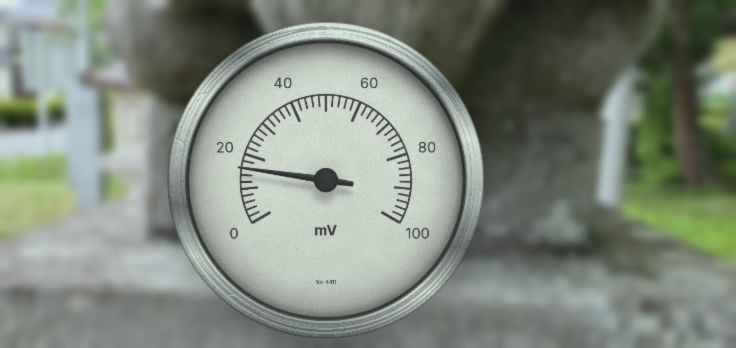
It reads 16 mV
